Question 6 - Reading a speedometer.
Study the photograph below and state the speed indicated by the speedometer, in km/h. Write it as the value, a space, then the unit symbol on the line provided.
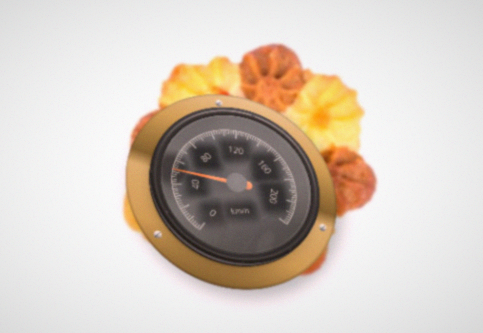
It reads 50 km/h
